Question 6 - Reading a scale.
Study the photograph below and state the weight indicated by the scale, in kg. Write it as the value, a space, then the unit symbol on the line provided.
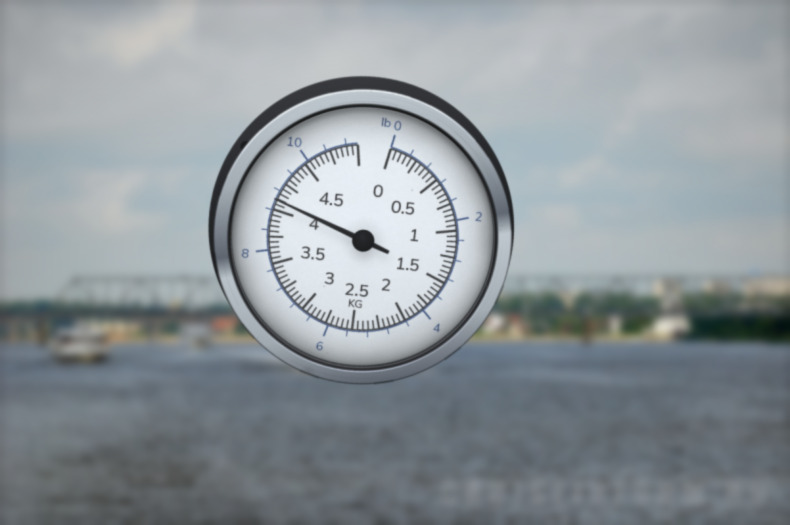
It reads 4.1 kg
